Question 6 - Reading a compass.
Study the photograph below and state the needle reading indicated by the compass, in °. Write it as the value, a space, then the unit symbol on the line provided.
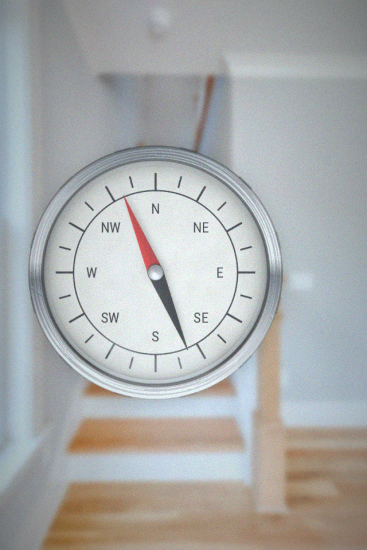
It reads 337.5 °
